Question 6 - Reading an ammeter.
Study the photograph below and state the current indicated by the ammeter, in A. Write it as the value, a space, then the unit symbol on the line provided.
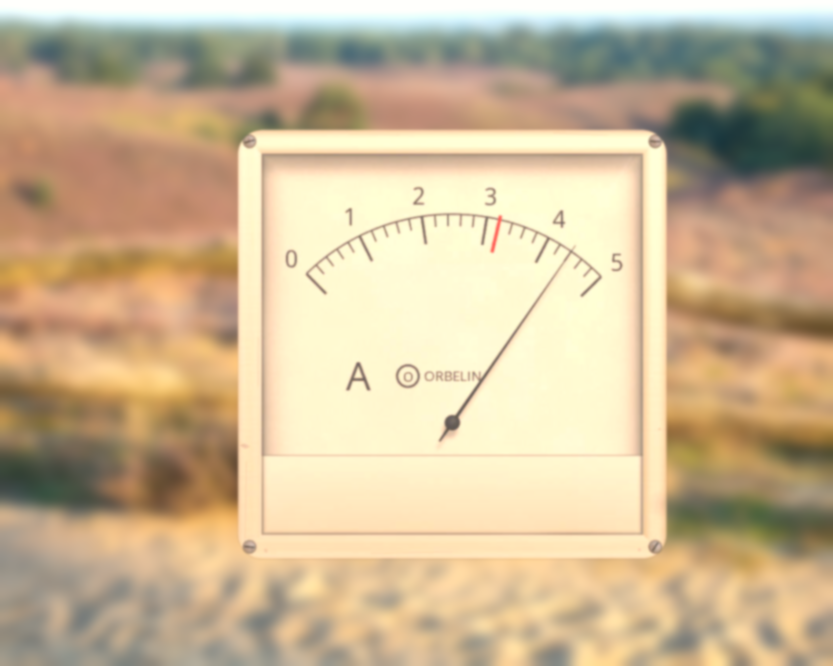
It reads 4.4 A
